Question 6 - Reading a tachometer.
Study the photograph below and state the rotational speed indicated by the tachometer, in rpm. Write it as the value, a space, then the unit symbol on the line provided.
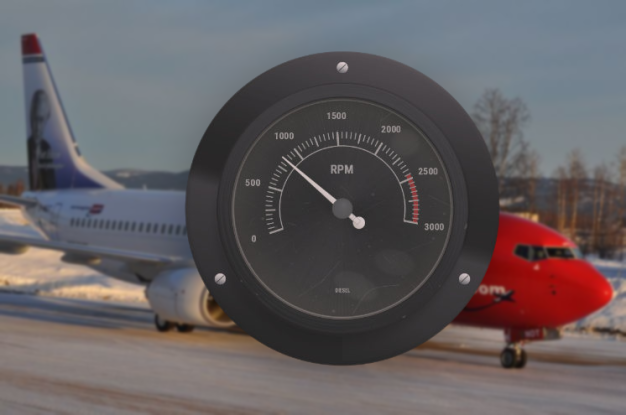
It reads 850 rpm
